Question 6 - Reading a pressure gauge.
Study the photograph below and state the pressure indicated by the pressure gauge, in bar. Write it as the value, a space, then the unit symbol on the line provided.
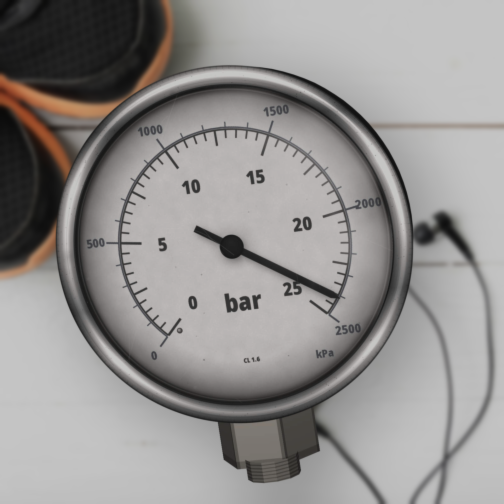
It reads 24 bar
